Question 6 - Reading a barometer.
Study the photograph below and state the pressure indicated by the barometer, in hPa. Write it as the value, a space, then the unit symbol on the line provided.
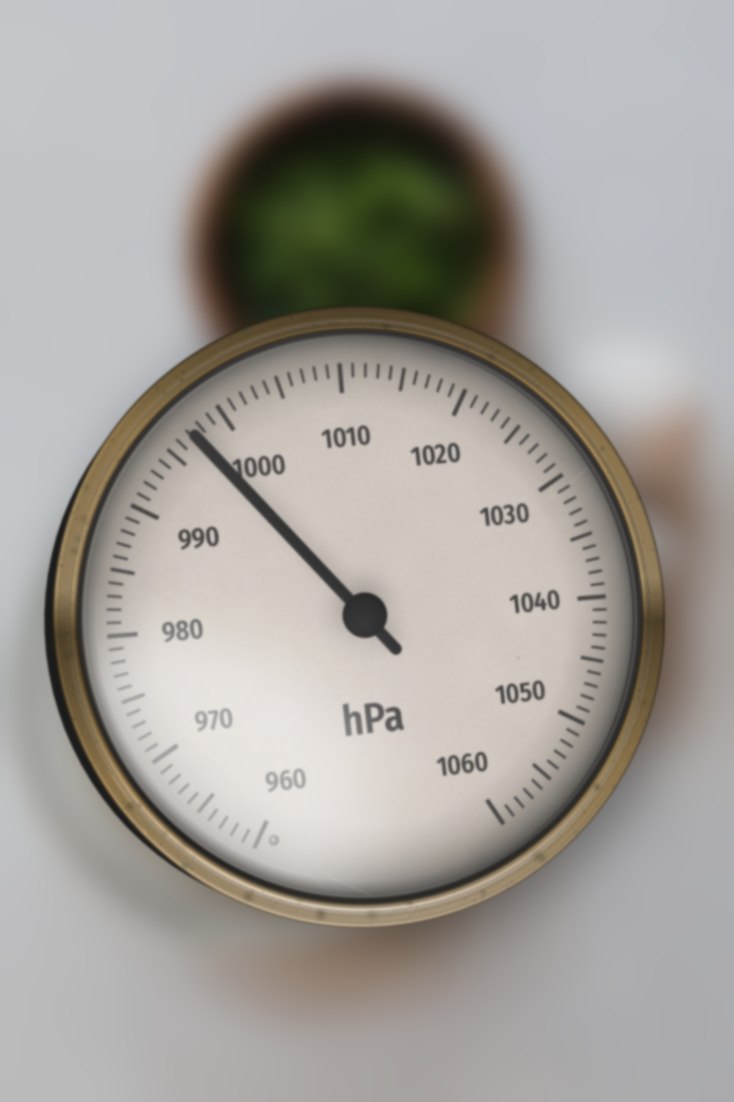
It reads 997 hPa
